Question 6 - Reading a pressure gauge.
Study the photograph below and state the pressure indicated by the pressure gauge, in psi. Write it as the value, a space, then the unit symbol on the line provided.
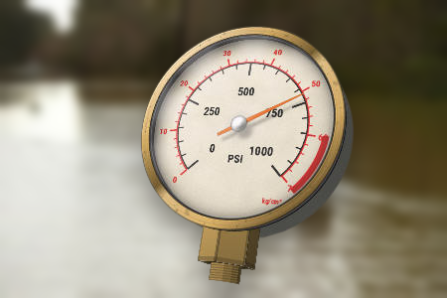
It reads 725 psi
